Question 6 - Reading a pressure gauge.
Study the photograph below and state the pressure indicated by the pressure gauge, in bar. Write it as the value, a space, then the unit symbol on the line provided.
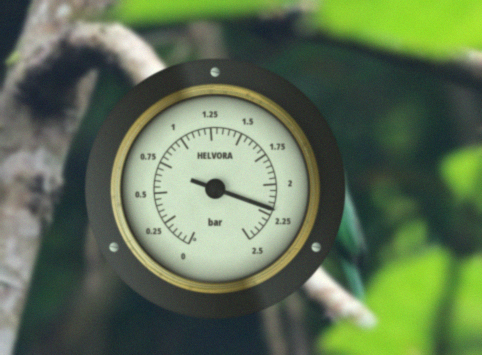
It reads 2.2 bar
